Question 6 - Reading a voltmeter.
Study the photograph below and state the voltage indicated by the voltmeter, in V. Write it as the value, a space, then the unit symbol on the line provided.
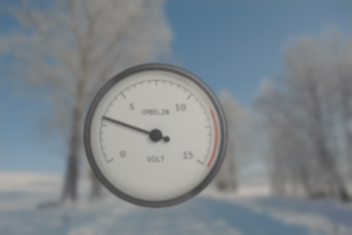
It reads 3 V
